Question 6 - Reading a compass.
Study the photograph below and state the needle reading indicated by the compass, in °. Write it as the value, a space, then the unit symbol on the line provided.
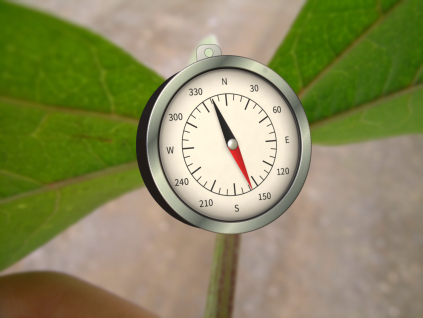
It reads 160 °
